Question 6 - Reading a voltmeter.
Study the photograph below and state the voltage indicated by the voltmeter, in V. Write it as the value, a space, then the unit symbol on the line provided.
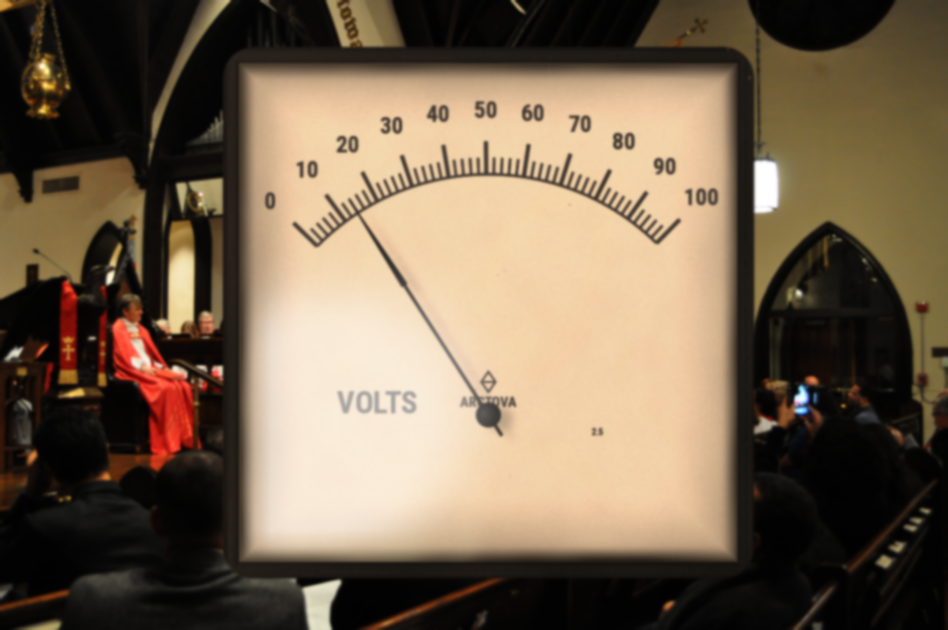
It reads 14 V
